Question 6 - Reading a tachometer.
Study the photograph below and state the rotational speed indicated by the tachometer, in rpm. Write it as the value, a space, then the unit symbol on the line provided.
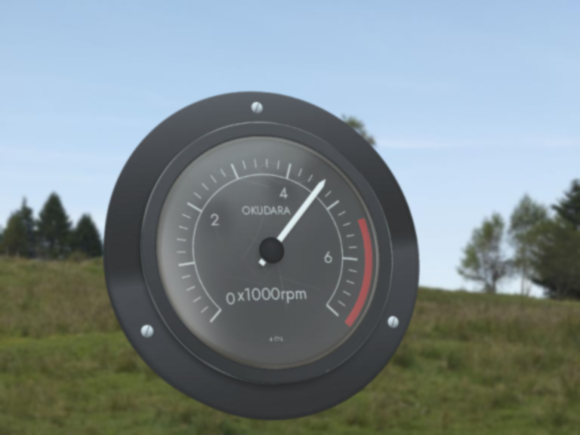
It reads 4600 rpm
